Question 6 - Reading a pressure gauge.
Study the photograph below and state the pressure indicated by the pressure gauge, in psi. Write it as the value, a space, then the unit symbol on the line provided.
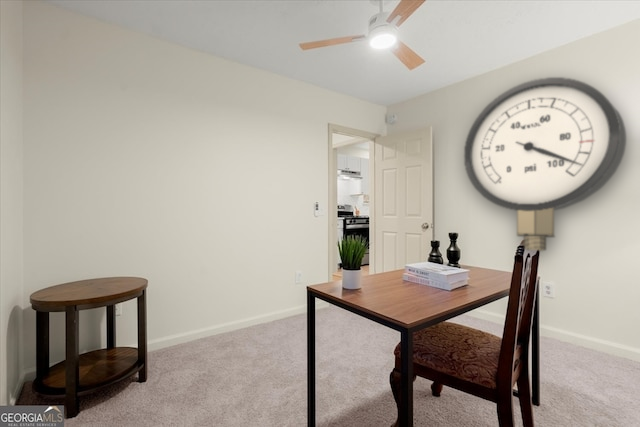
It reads 95 psi
